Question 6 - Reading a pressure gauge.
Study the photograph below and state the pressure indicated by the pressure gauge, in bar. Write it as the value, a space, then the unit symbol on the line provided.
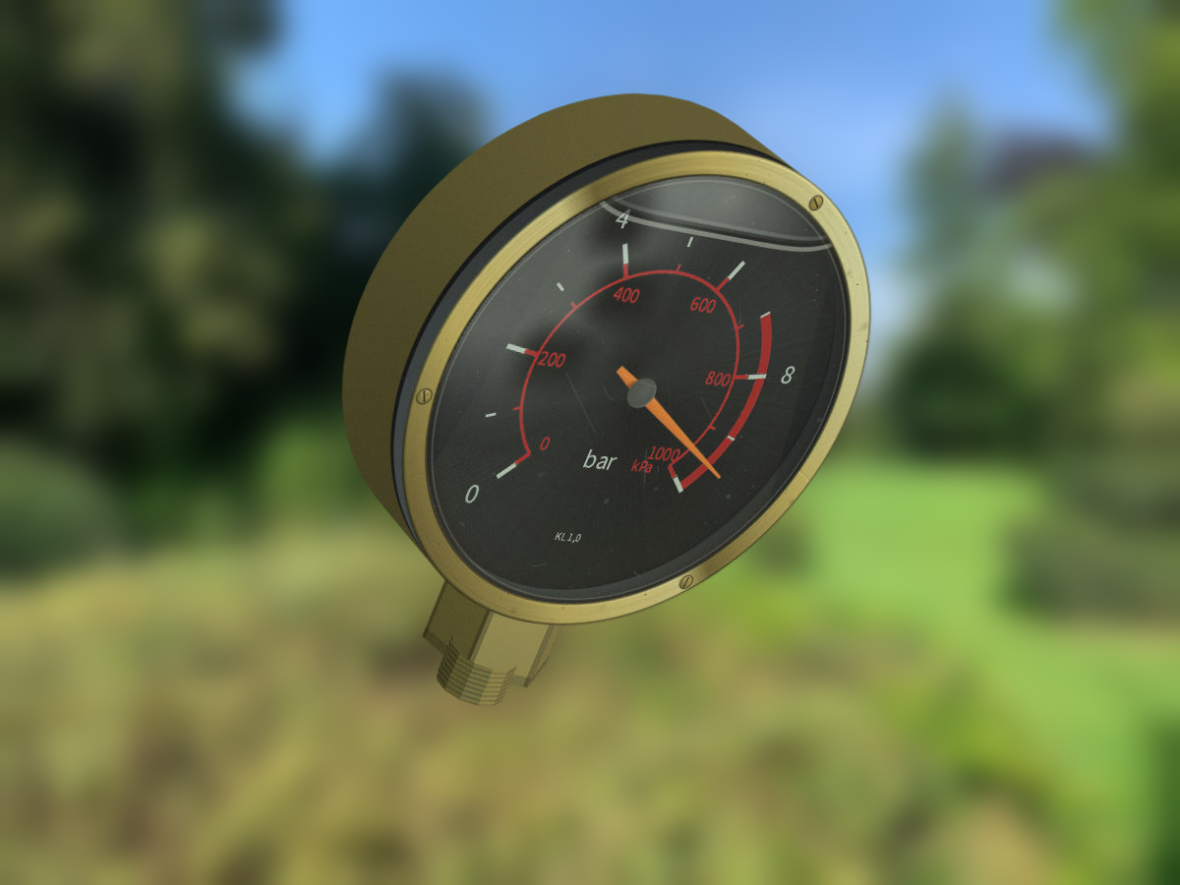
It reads 9.5 bar
